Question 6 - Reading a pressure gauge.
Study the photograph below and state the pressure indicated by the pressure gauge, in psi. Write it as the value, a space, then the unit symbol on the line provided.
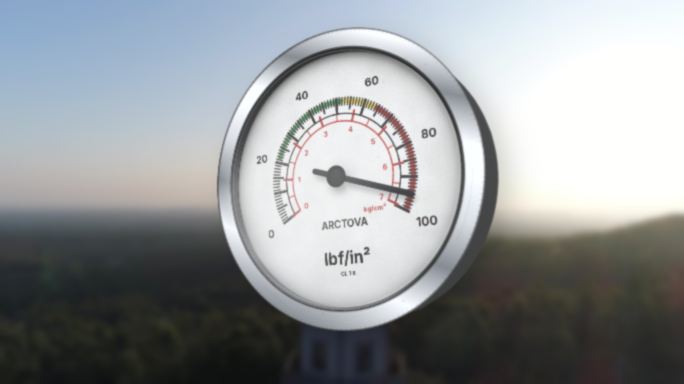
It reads 95 psi
